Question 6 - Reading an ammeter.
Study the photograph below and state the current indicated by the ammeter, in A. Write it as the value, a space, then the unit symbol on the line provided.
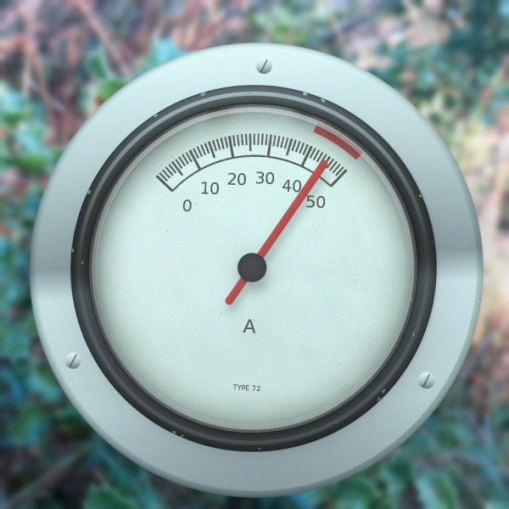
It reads 45 A
